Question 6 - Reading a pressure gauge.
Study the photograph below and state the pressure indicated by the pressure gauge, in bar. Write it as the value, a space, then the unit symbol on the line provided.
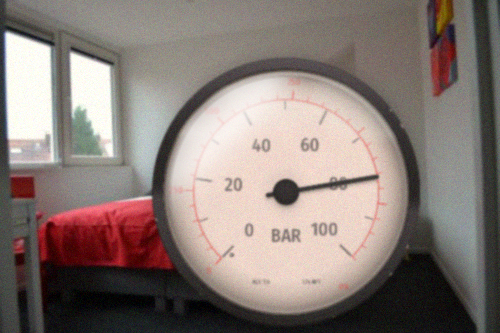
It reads 80 bar
